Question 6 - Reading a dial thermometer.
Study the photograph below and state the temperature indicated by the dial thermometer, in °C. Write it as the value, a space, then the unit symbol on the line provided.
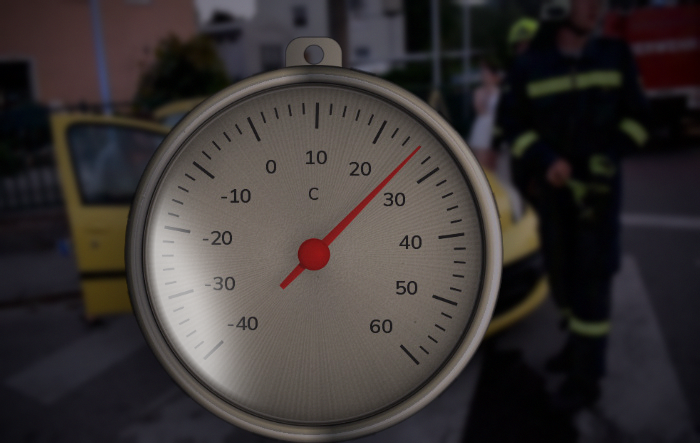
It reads 26 °C
